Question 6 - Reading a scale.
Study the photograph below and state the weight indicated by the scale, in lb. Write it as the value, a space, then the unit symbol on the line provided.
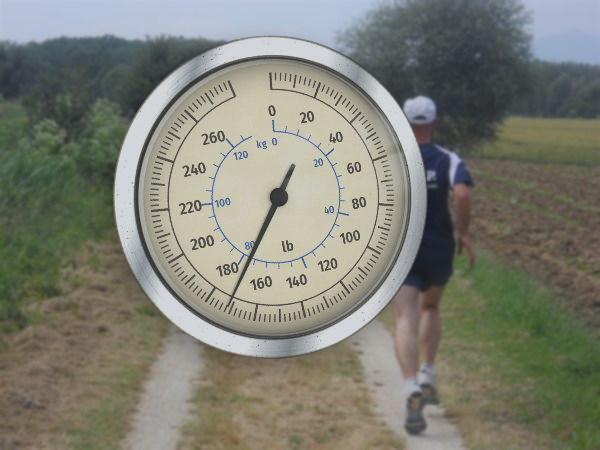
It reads 172 lb
